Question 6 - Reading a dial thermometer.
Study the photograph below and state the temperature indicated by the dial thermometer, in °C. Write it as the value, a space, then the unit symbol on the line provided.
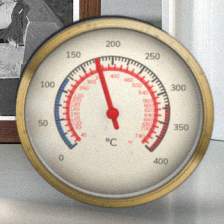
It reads 175 °C
